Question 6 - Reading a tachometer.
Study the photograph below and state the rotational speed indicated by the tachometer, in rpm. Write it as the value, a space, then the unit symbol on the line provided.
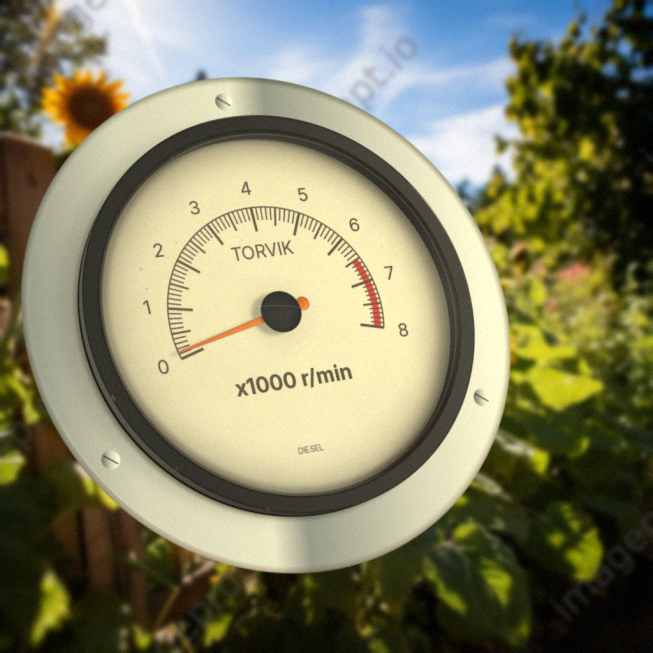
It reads 100 rpm
